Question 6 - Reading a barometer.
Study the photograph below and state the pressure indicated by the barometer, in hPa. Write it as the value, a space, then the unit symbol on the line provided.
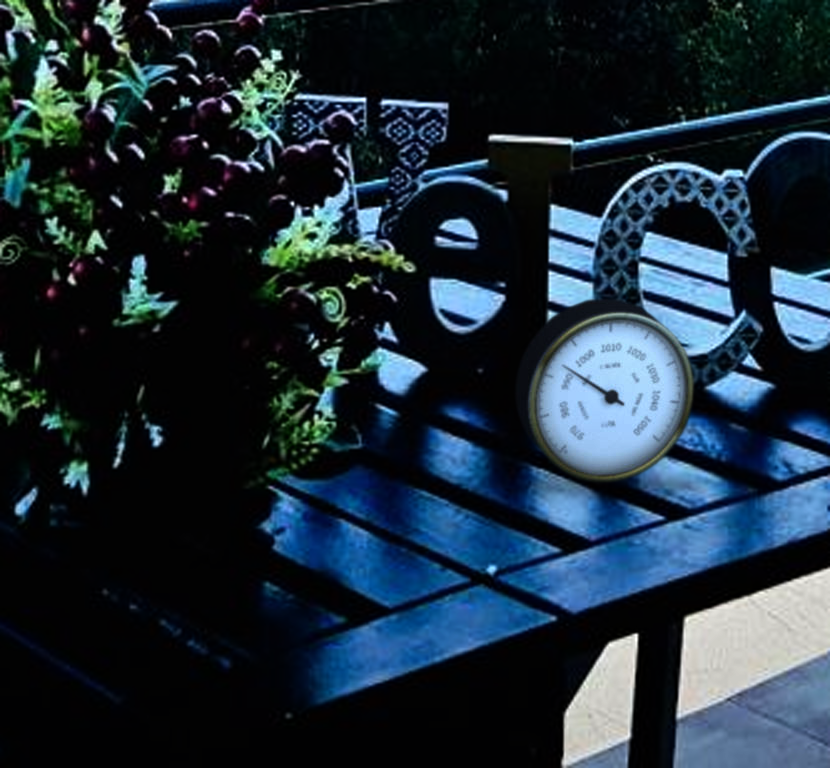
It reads 994 hPa
